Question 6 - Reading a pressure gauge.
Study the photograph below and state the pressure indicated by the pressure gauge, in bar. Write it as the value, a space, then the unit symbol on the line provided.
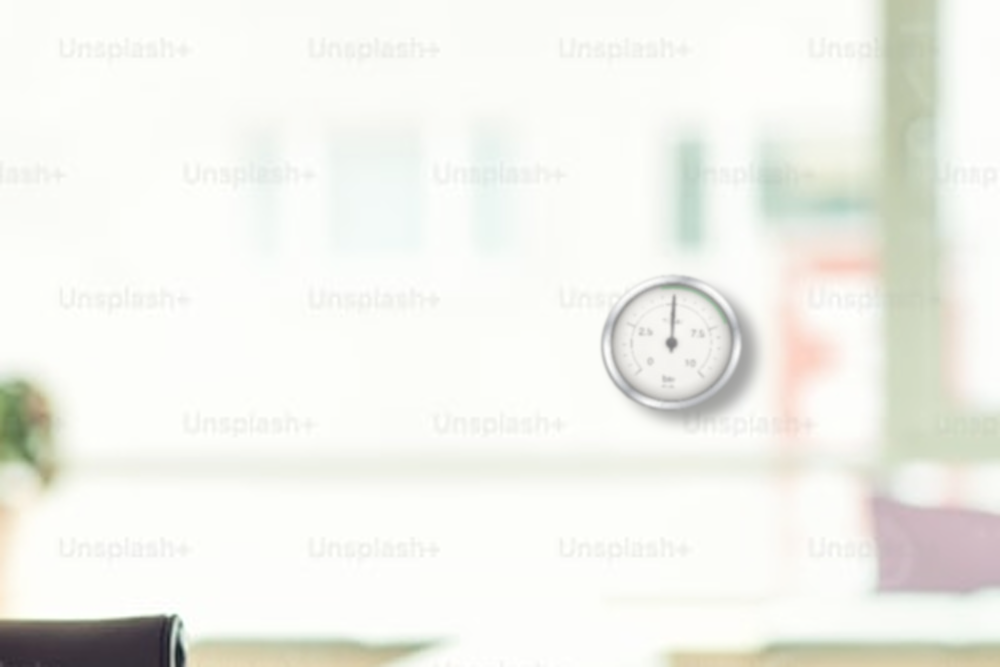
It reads 5 bar
